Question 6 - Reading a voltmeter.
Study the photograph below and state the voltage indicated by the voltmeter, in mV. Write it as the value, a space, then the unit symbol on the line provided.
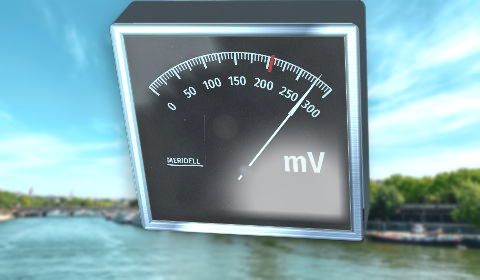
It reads 275 mV
